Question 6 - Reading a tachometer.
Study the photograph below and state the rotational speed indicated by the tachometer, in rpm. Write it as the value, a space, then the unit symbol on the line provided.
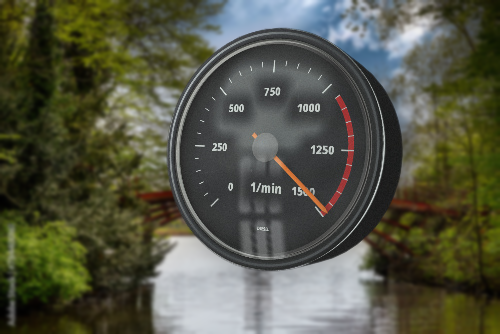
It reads 1475 rpm
